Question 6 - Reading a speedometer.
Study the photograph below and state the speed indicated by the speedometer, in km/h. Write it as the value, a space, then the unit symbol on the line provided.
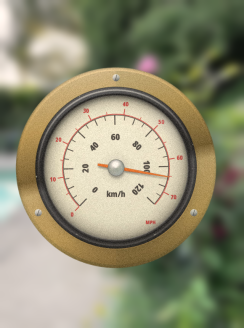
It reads 105 km/h
